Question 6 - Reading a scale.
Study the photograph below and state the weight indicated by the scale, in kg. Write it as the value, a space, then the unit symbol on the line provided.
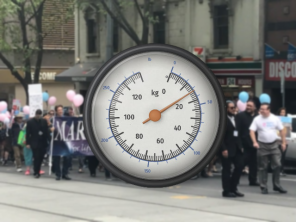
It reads 15 kg
